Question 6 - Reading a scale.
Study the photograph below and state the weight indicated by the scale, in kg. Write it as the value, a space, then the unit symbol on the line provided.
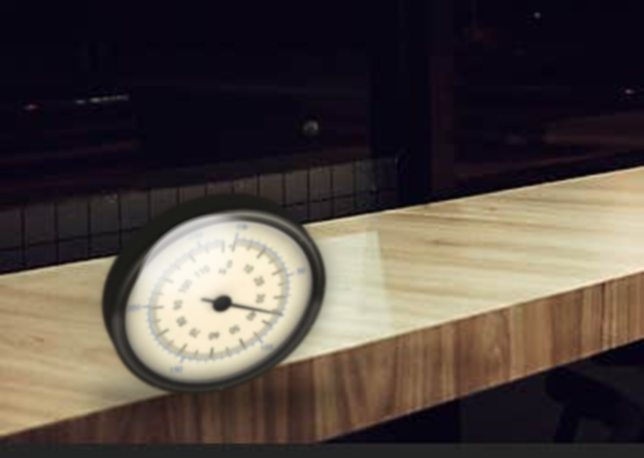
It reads 35 kg
